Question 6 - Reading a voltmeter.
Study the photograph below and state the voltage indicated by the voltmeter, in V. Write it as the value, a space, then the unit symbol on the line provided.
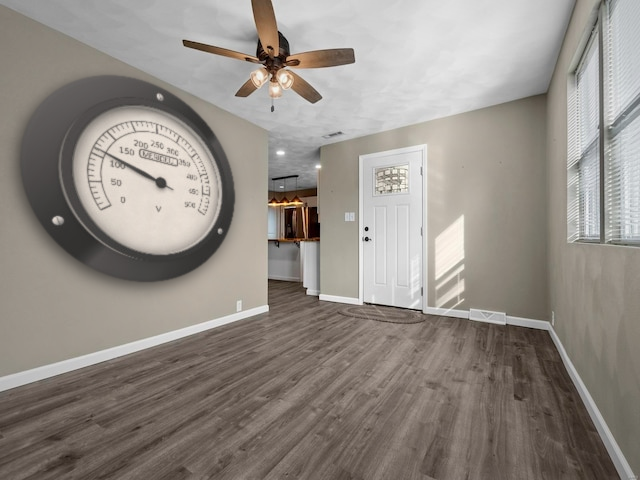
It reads 110 V
